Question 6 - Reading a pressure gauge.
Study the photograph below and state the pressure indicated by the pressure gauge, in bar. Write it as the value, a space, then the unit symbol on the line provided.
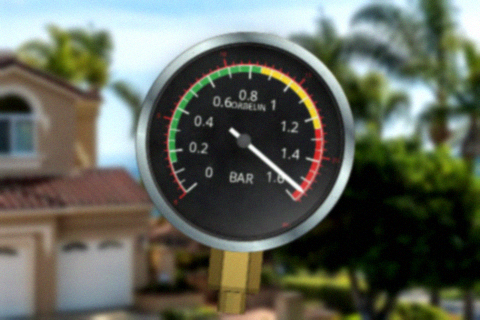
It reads 1.55 bar
